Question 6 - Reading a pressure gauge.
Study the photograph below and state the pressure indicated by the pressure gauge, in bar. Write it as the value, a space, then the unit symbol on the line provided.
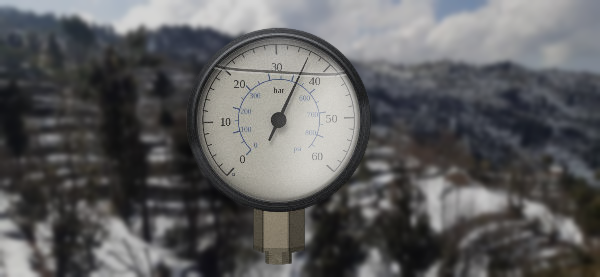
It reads 36 bar
